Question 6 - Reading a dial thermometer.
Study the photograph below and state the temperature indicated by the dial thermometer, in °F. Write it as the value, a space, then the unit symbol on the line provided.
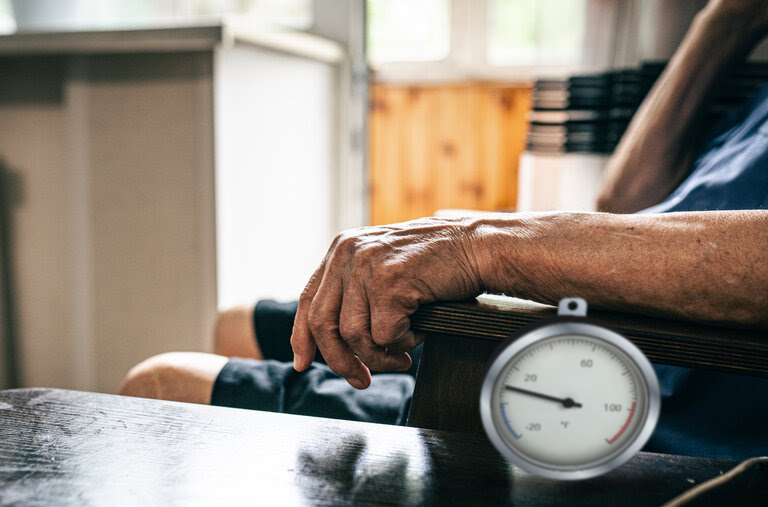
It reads 10 °F
